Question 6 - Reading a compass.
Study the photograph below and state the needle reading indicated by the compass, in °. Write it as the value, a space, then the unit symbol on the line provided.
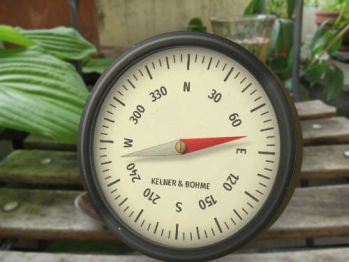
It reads 77.5 °
